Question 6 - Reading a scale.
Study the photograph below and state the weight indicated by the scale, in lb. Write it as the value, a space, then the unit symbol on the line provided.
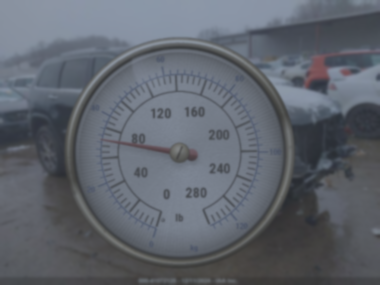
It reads 72 lb
